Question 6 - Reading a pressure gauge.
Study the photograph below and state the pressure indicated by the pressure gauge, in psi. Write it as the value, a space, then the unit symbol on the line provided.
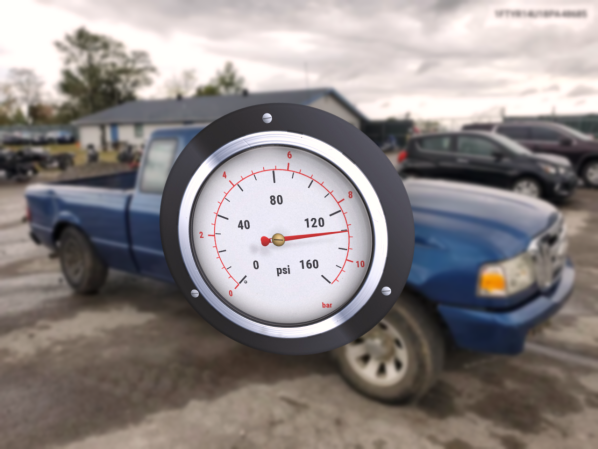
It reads 130 psi
